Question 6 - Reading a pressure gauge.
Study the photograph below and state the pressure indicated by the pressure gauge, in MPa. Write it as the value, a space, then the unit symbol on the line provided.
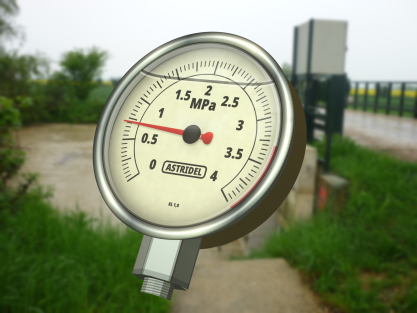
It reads 0.7 MPa
